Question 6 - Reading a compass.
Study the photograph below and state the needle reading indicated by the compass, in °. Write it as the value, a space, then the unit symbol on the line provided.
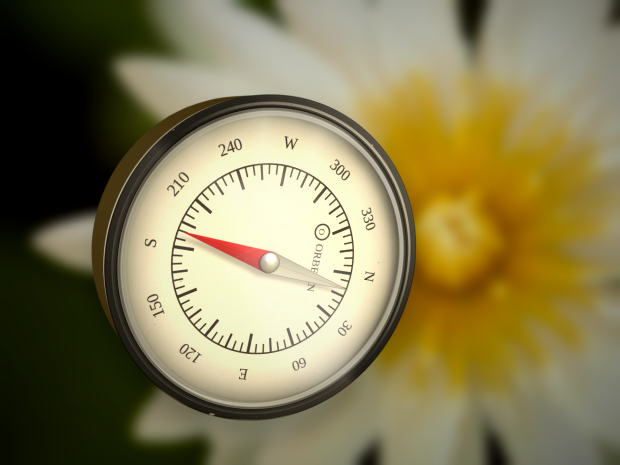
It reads 190 °
